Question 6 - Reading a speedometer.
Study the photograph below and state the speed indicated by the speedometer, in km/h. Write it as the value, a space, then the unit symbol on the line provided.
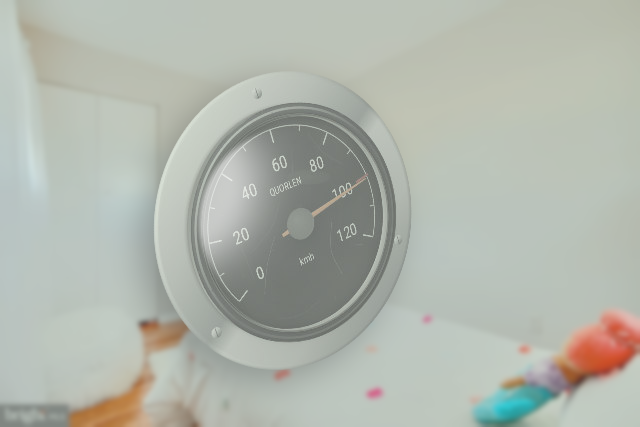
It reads 100 km/h
